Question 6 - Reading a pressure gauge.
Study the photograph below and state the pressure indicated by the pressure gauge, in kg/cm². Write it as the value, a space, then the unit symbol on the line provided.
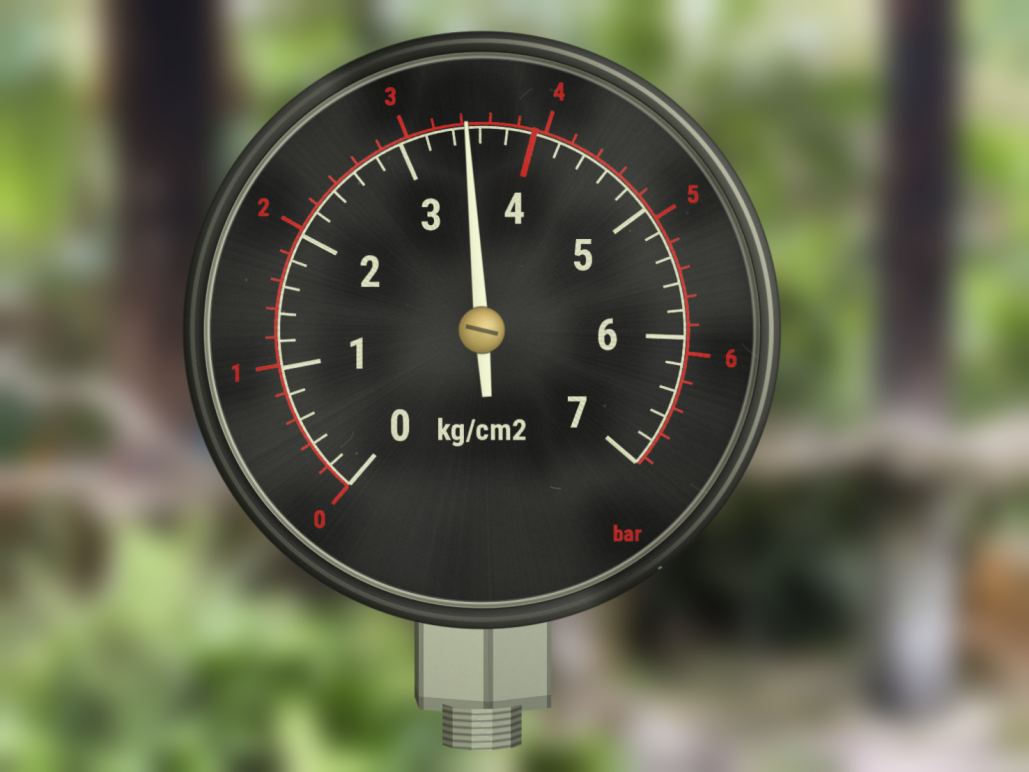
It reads 3.5 kg/cm²
